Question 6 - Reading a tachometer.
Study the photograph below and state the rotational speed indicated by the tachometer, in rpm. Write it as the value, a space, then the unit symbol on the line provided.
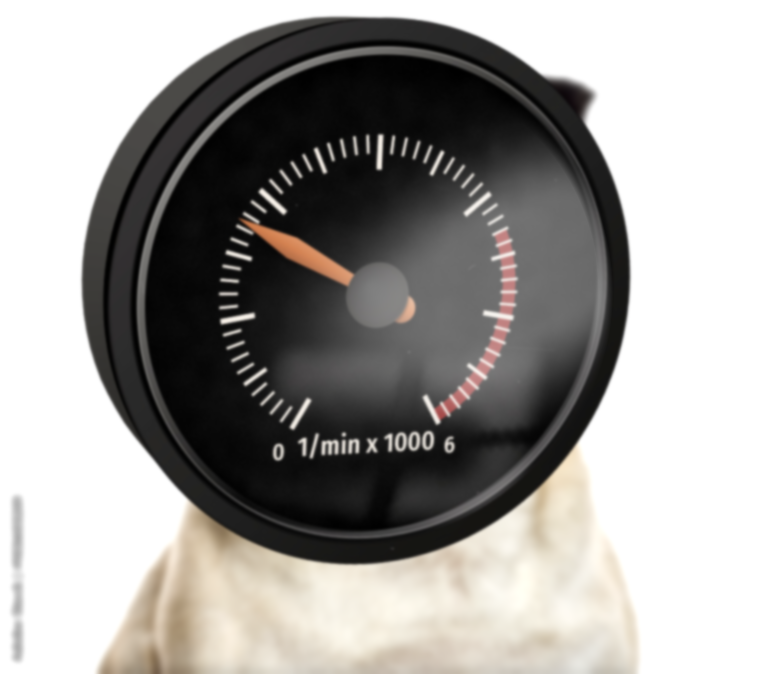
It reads 1750 rpm
